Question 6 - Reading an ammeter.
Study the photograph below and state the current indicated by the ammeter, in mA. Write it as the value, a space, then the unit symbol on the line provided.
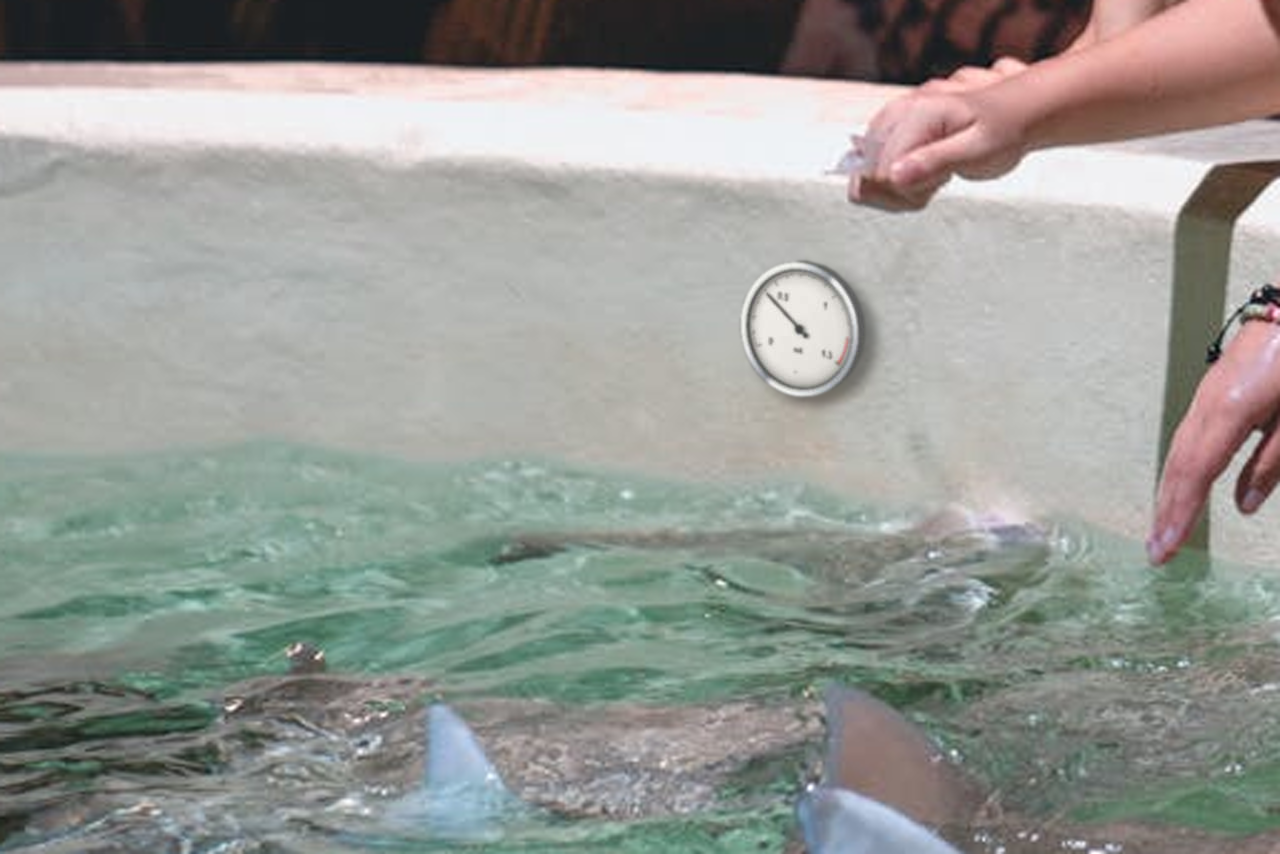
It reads 0.4 mA
